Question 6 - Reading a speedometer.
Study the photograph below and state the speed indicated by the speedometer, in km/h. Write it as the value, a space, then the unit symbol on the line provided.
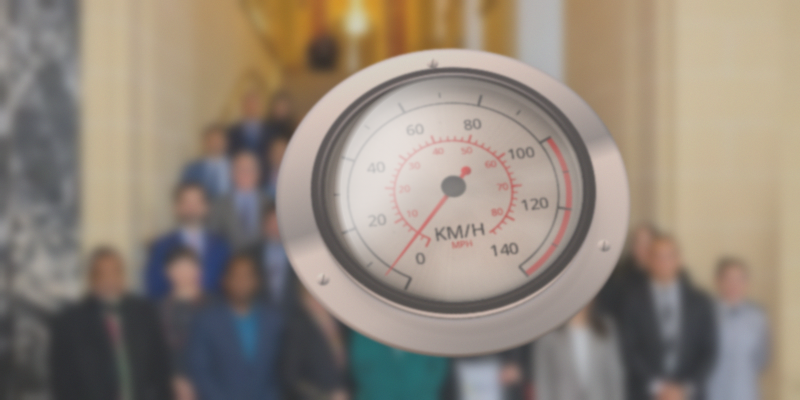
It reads 5 km/h
